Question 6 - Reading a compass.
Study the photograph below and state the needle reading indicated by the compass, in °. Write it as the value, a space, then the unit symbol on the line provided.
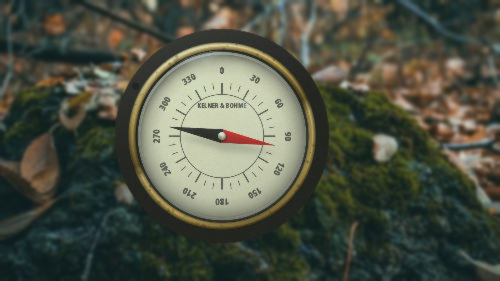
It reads 100 °
